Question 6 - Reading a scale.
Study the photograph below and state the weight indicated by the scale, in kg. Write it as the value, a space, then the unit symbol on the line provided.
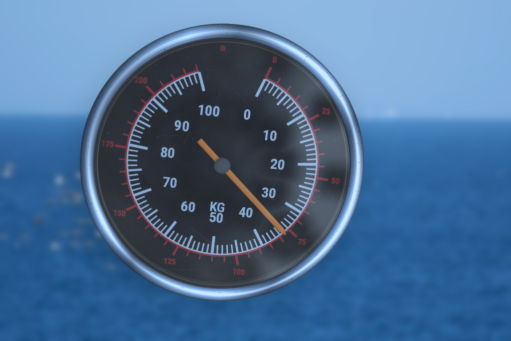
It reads 35 kg
